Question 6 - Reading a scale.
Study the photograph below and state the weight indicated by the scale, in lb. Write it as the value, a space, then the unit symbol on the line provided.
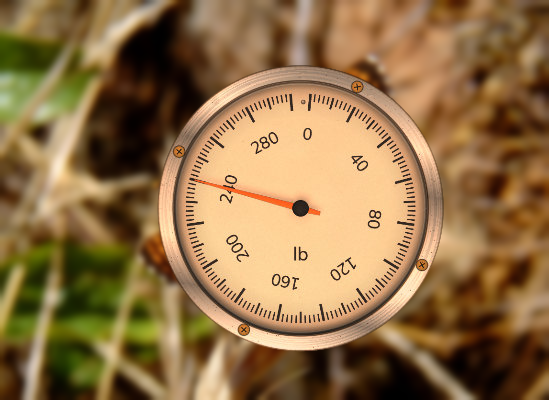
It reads 240 lb
